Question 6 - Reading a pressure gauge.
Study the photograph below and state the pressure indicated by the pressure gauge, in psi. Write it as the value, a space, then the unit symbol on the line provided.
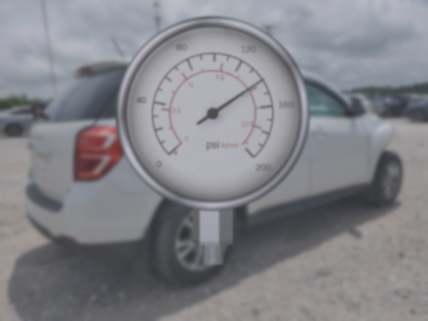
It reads 140 psi
